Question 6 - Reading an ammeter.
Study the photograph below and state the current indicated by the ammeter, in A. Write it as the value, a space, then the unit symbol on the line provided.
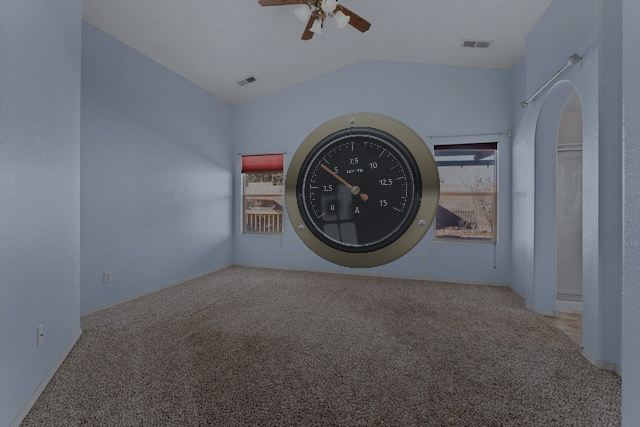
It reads 4.5 A
